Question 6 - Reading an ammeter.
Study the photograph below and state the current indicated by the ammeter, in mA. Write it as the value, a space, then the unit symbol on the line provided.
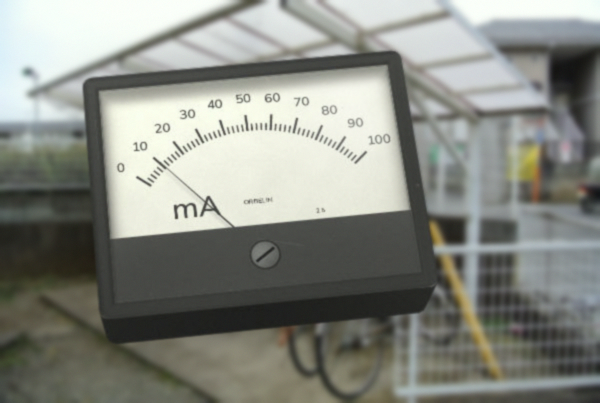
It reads 10 mA
